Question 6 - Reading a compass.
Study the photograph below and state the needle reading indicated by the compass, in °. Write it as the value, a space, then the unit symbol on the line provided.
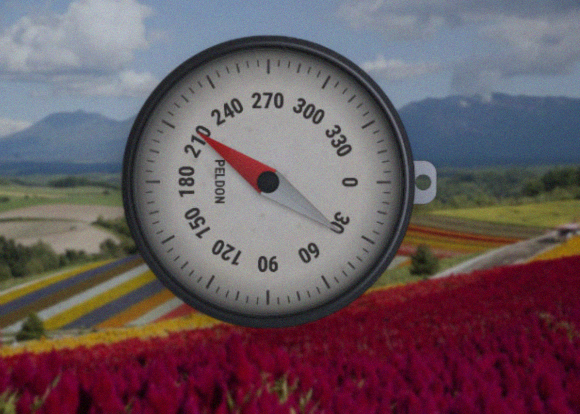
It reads 215 °
